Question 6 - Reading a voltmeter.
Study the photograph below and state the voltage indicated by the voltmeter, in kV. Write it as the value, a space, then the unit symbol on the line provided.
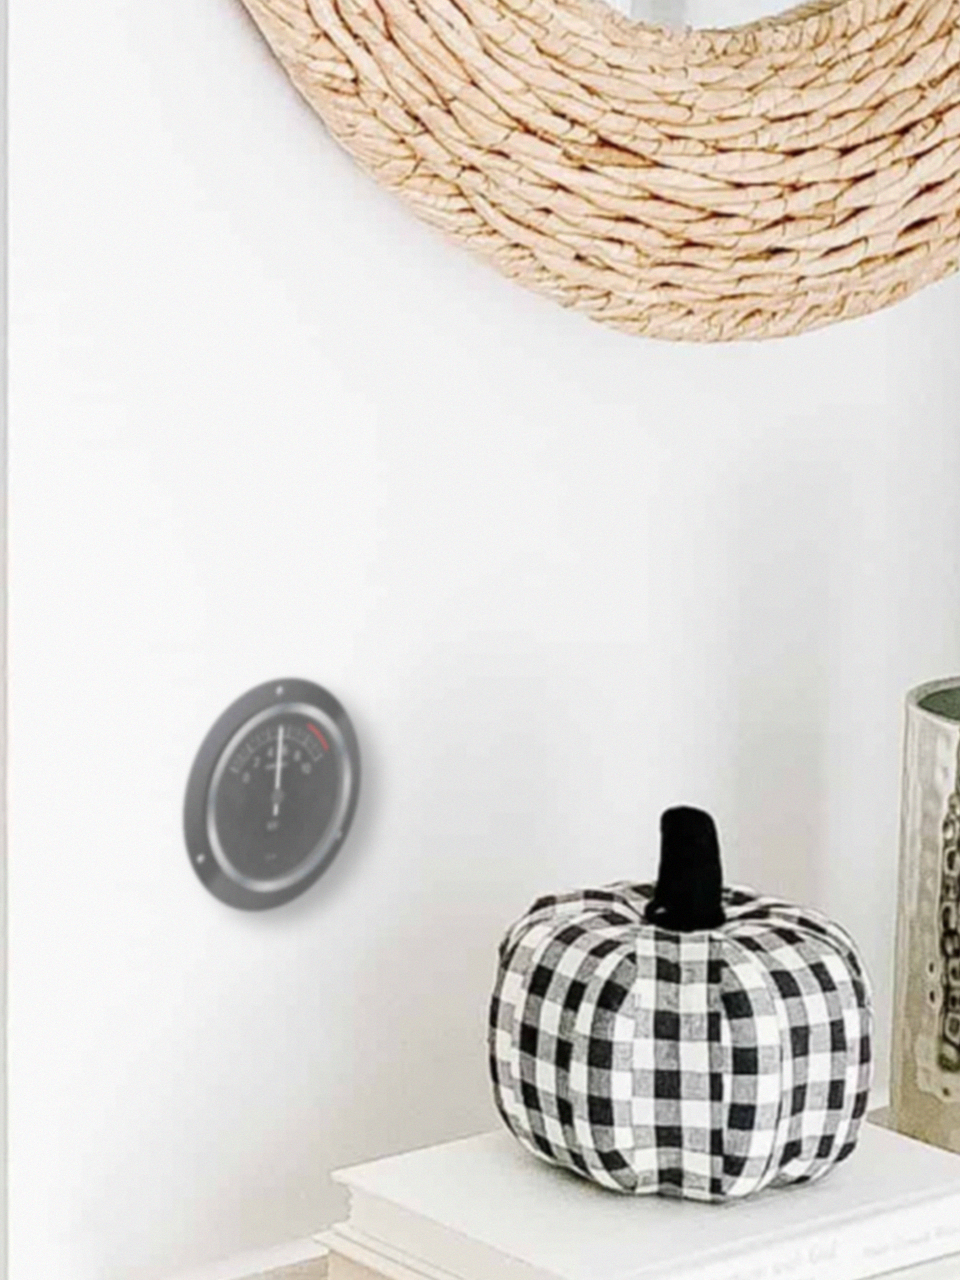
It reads 5 kV
